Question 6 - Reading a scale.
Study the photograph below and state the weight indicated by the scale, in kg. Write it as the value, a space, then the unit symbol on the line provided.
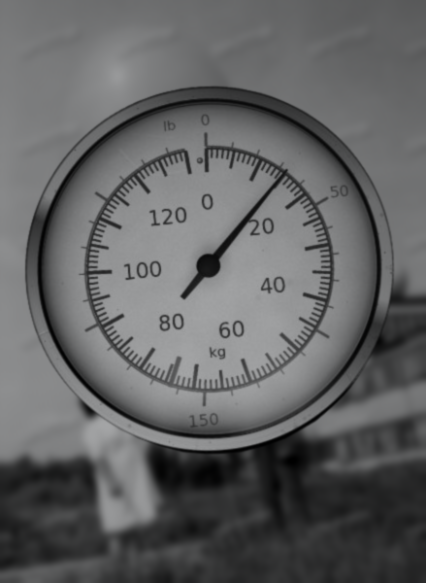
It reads 15 kg
